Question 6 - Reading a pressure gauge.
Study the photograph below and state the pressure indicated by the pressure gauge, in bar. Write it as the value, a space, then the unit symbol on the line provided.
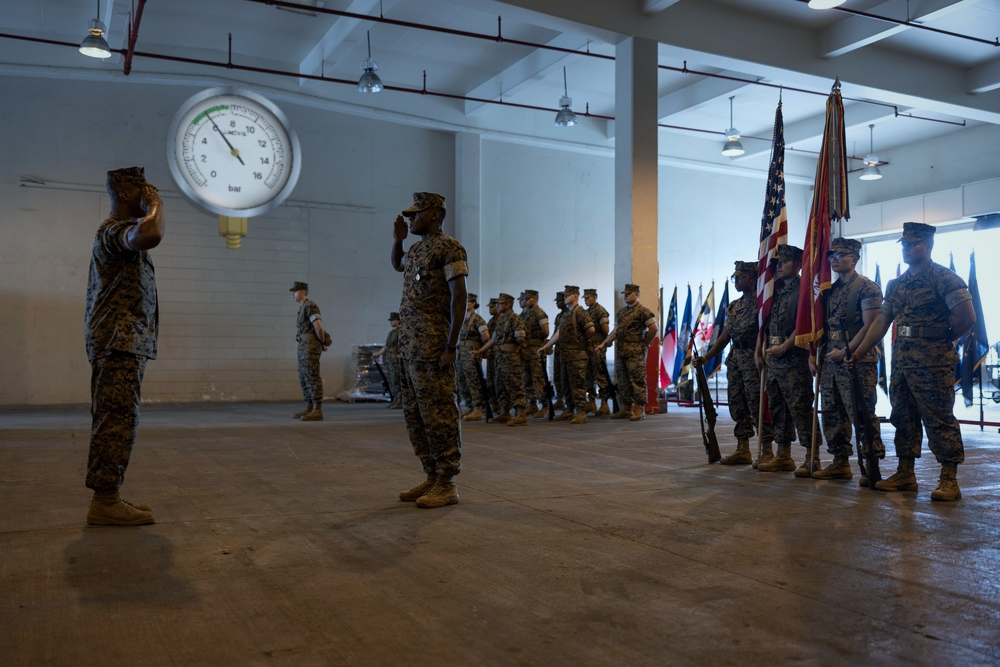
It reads 6 bar
